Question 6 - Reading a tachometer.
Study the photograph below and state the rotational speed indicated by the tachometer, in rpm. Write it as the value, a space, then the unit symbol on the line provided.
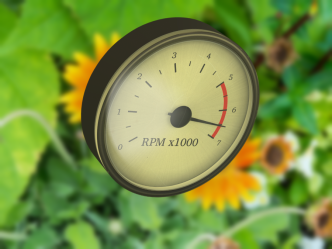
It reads 6500 rpm
